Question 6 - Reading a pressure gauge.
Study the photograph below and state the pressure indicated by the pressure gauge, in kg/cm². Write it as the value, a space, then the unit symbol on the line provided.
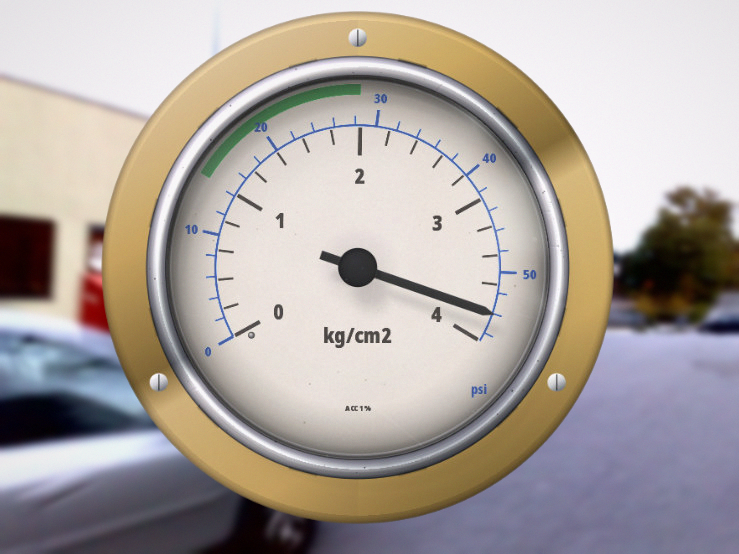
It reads 3.8 kg/cm²
